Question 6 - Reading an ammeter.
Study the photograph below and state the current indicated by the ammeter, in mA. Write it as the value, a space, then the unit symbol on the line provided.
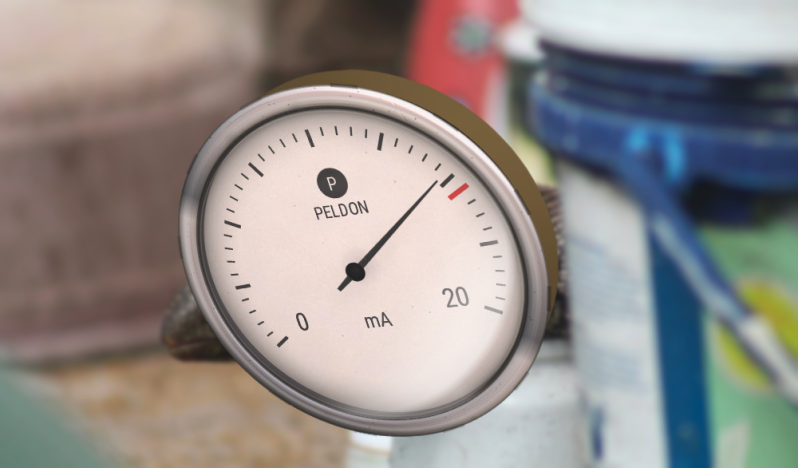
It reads 14.75 mA
